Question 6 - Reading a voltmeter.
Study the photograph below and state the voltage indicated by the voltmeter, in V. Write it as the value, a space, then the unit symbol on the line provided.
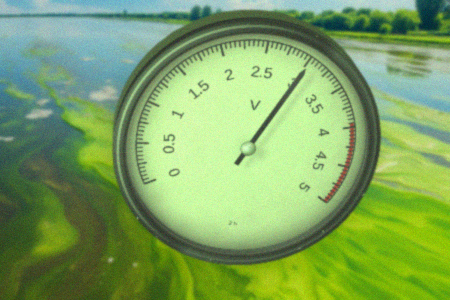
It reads 3 V
